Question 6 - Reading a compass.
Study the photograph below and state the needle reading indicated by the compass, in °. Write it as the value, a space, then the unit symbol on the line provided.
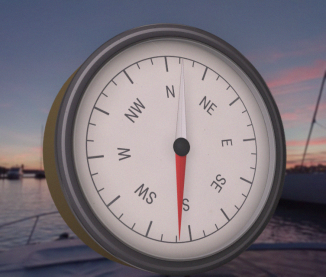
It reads 190 °
